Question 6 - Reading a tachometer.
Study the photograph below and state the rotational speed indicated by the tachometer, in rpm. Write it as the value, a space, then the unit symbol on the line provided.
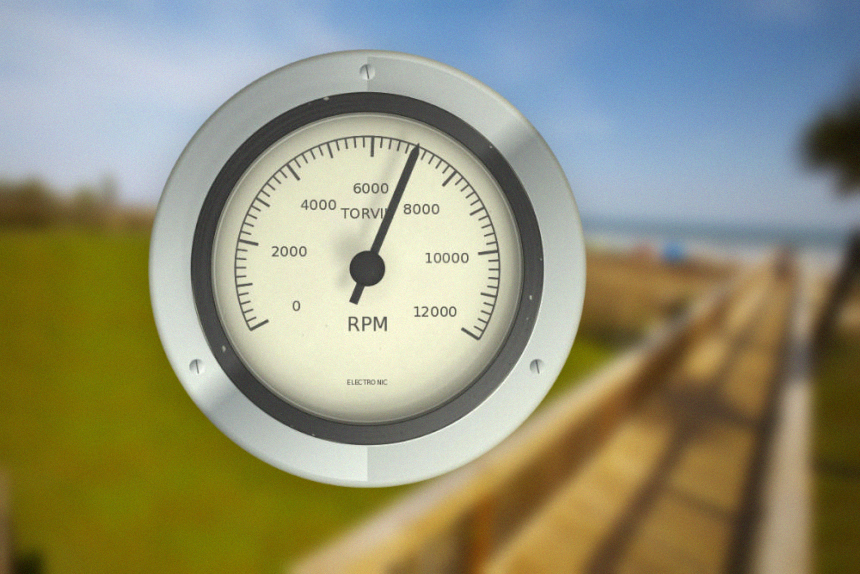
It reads 7000 rpm
